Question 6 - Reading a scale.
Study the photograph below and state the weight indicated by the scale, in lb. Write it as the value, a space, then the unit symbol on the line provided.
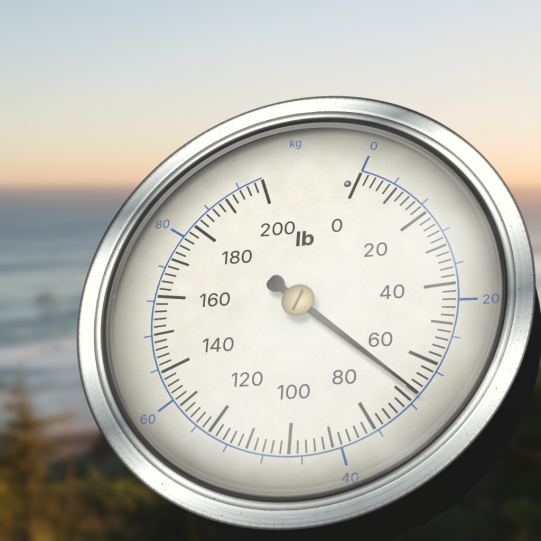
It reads 68 lb
